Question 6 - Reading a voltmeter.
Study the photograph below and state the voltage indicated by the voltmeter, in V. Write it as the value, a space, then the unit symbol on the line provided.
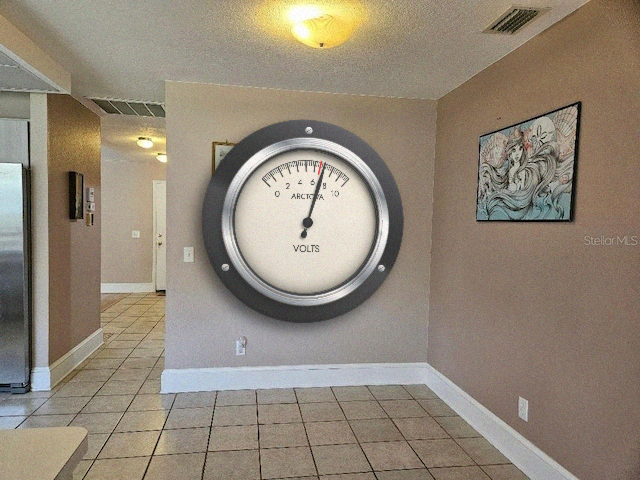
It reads 7 V
